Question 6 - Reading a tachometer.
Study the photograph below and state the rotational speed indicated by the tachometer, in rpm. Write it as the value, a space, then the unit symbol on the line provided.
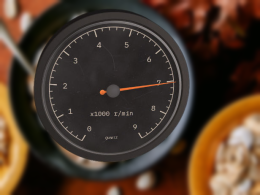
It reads 7000 rpm
